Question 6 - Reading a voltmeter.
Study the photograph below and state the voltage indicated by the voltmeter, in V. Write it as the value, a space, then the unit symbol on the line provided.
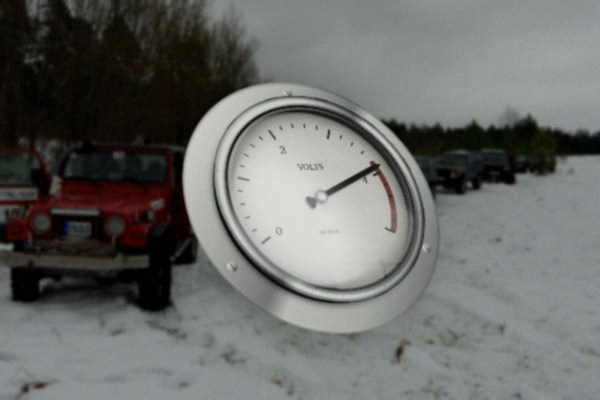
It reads 3.9 V
